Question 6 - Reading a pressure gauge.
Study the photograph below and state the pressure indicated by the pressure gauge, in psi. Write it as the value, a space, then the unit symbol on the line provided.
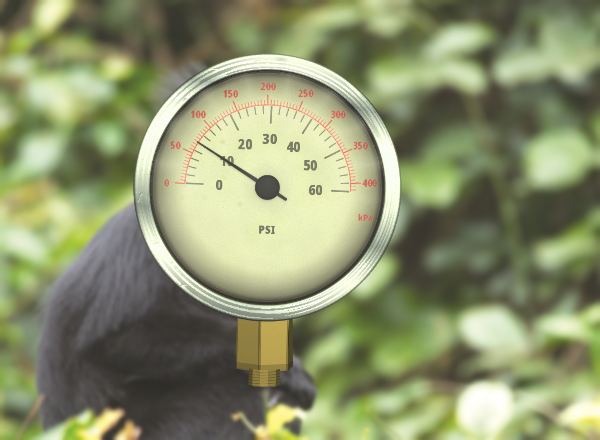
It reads 10 psi
